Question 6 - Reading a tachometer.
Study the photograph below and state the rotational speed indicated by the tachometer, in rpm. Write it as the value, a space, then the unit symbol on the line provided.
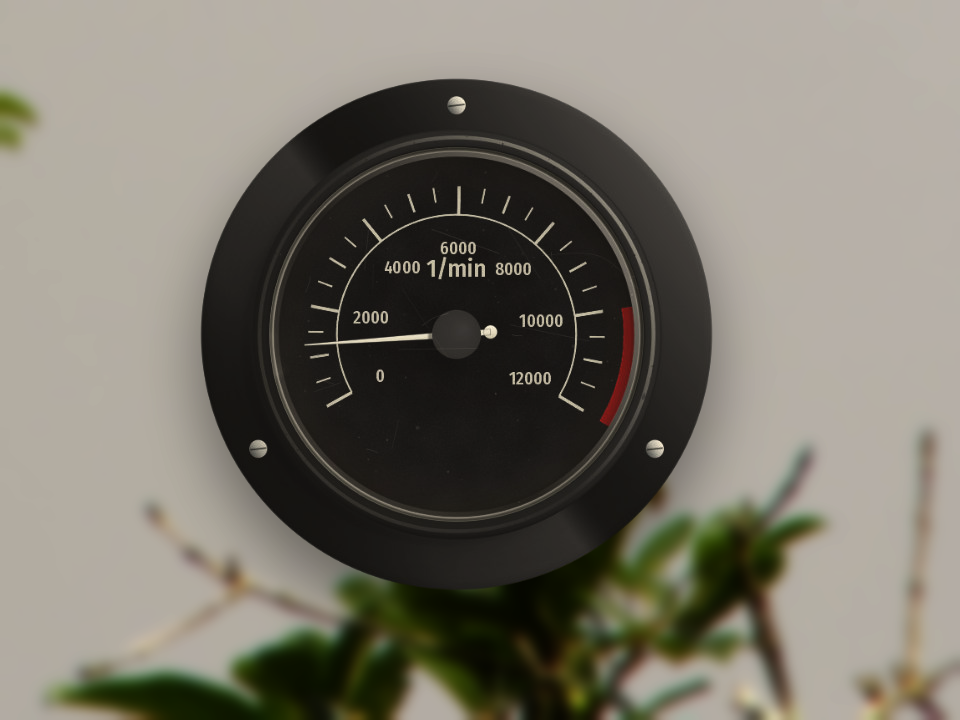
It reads 1250 rpm
